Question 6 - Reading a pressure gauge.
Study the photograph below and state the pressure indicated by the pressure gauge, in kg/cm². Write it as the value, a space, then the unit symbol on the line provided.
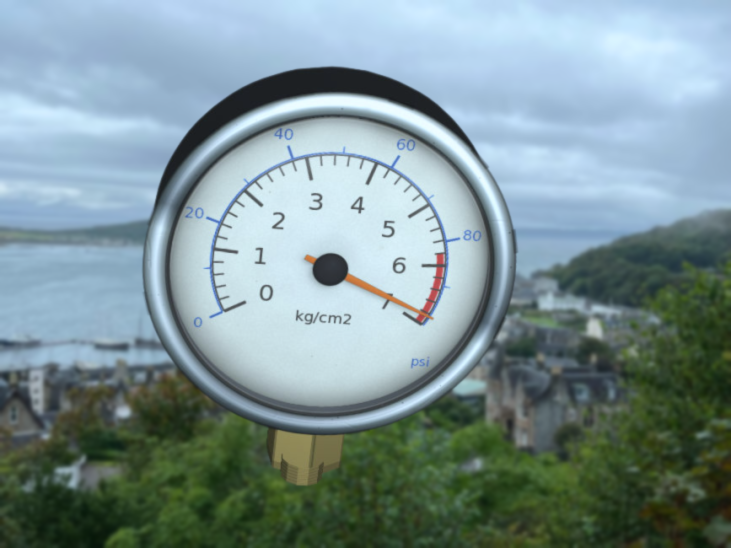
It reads 6.8 kg/cm²
